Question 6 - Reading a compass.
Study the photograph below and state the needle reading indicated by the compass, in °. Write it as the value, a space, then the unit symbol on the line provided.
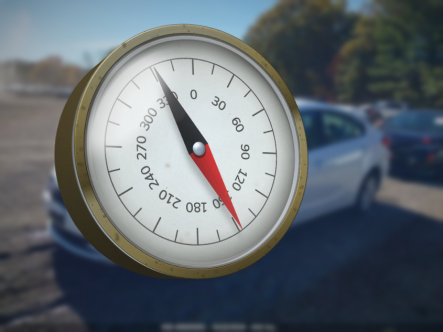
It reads 150 °
